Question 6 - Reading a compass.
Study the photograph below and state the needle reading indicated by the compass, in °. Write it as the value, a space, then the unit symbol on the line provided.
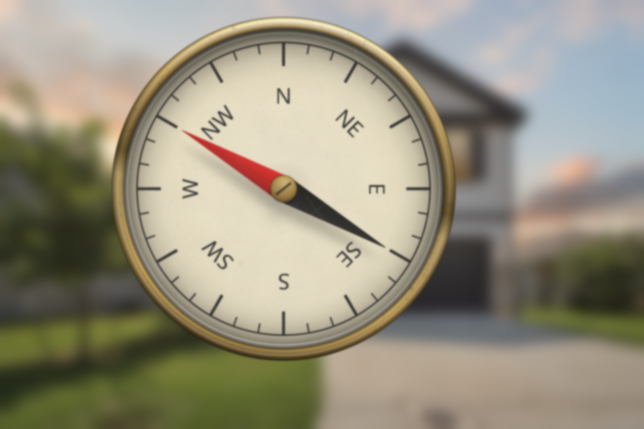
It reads 300 °
